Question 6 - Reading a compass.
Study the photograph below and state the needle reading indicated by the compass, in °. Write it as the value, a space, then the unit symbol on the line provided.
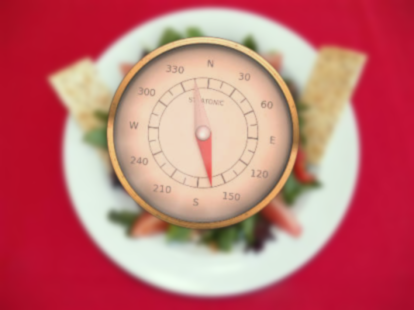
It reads 165 °
